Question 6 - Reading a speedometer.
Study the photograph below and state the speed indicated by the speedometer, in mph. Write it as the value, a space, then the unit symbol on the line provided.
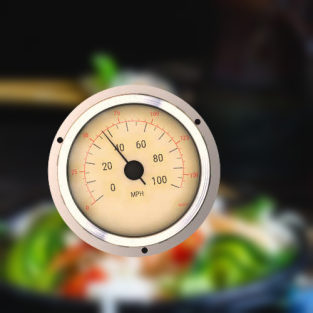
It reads 37.5 mph
